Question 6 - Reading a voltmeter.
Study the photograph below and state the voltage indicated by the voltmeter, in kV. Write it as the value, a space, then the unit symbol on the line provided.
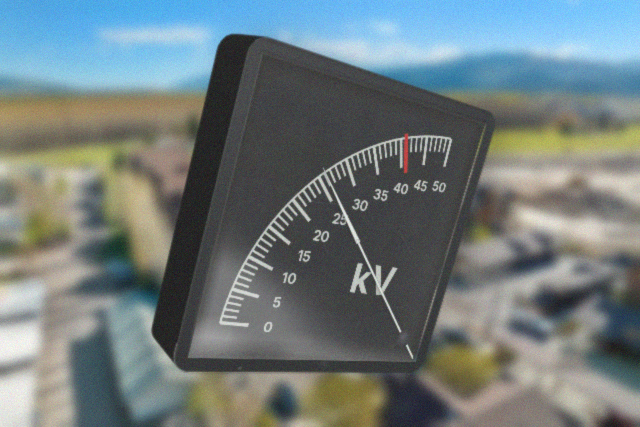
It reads 26 kV
